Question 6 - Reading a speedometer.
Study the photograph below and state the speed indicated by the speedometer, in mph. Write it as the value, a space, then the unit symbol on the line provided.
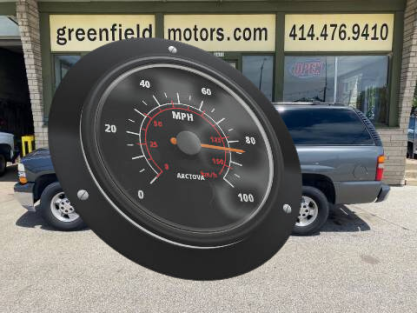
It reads 85 mph
